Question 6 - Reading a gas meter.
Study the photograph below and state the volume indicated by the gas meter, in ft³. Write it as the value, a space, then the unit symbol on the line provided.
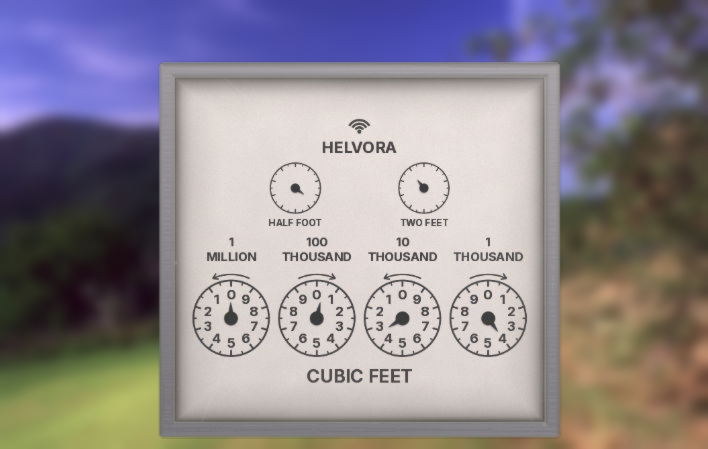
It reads 3400 ft³
